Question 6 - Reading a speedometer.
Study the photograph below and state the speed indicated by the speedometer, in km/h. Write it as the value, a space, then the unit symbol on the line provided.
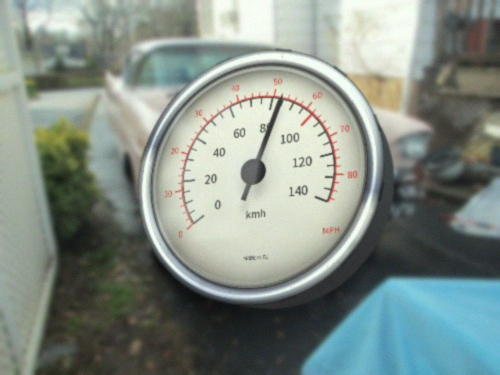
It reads 85 km/h
